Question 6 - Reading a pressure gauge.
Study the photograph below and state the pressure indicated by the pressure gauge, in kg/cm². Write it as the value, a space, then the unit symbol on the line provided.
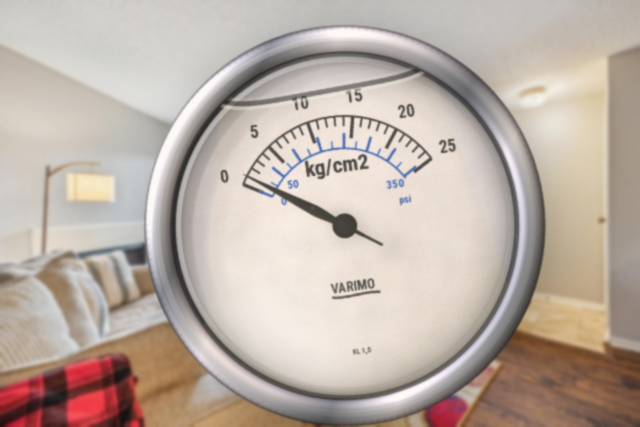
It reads 1 kg/cm²
